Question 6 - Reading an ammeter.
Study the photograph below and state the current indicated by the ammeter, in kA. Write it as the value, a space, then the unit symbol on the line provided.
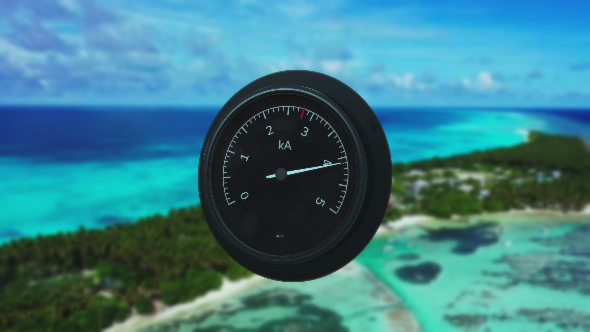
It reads 4.1 kA
